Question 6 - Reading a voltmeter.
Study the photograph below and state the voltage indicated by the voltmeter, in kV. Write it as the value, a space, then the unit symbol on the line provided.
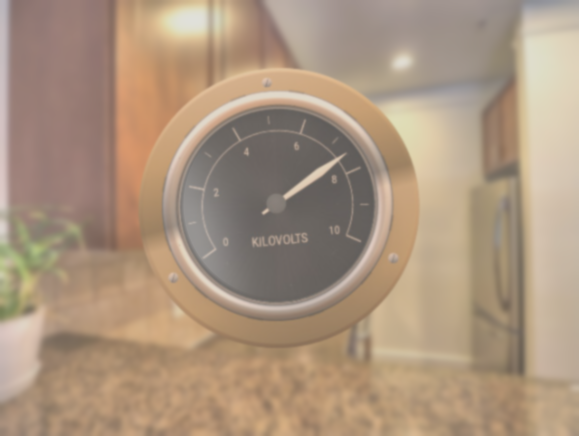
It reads 7.5 kV
